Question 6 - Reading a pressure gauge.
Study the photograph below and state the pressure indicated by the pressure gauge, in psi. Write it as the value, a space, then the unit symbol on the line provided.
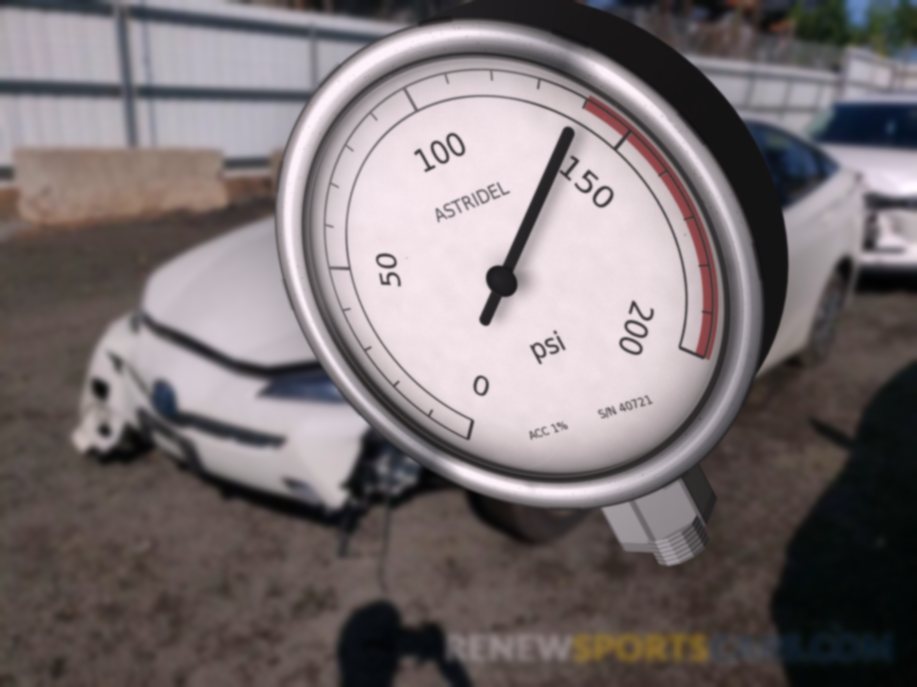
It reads 140 psi
